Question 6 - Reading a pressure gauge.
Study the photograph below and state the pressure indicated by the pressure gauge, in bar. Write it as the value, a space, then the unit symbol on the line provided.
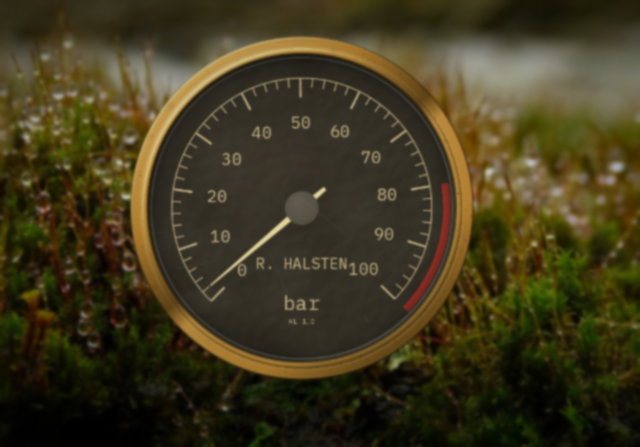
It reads 2 bar
